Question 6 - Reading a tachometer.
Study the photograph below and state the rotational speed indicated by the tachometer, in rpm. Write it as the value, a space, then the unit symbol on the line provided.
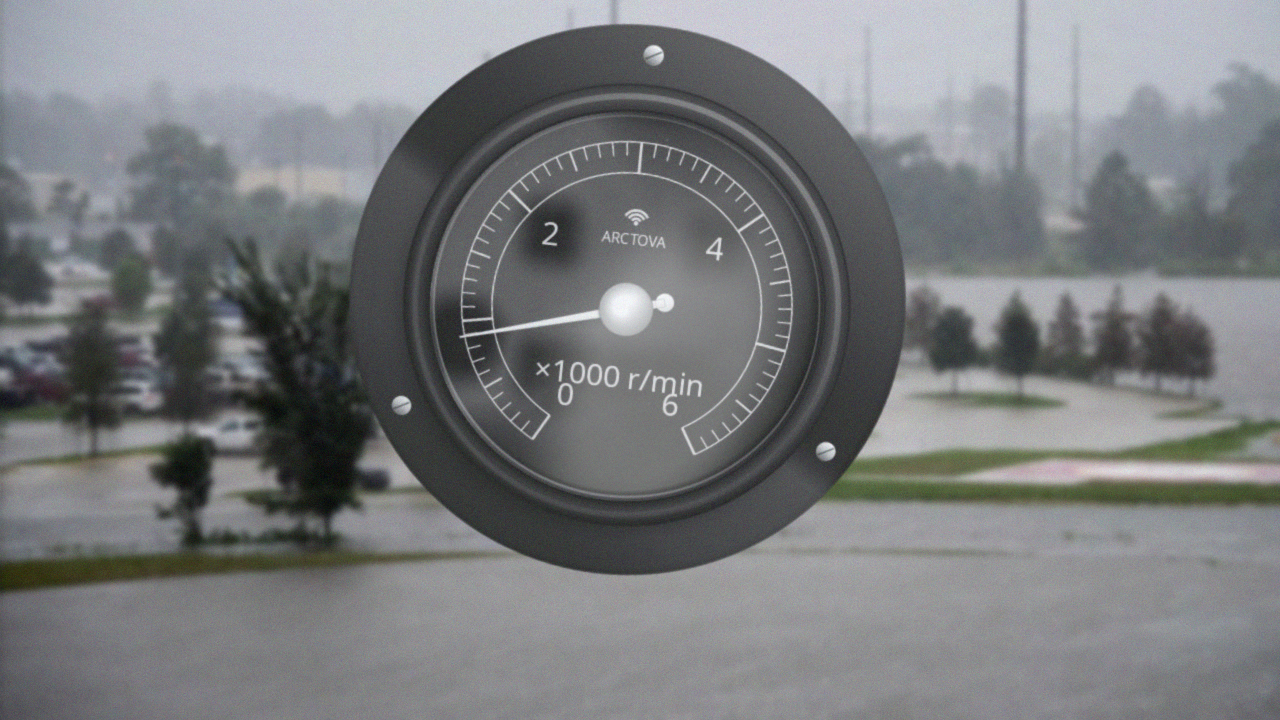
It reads 900 rpm
